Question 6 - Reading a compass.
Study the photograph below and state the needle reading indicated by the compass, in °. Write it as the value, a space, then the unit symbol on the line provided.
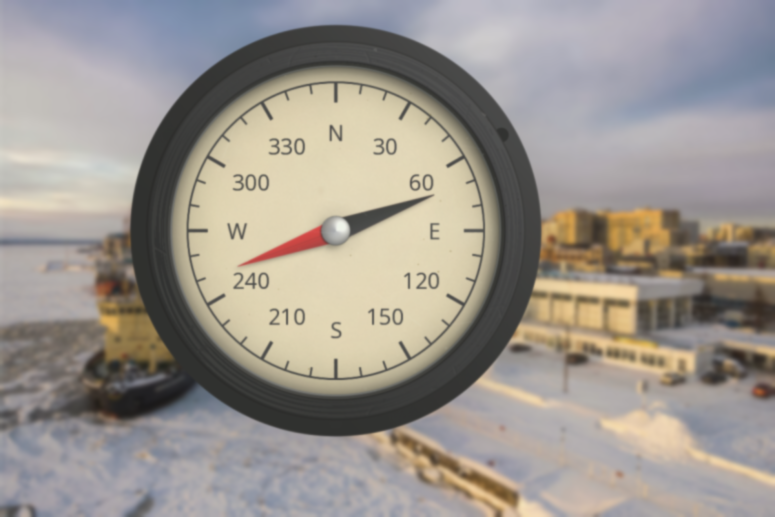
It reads 250 °
